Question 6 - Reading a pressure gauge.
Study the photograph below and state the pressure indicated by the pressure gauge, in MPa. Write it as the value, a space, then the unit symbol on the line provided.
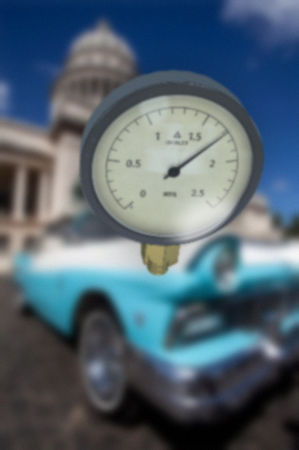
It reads 1.7 MPa
